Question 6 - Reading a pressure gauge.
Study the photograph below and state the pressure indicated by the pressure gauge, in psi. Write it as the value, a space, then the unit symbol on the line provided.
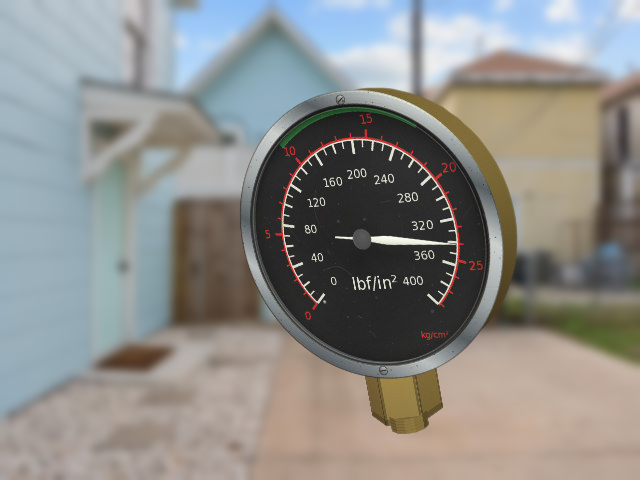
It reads 340 psi
